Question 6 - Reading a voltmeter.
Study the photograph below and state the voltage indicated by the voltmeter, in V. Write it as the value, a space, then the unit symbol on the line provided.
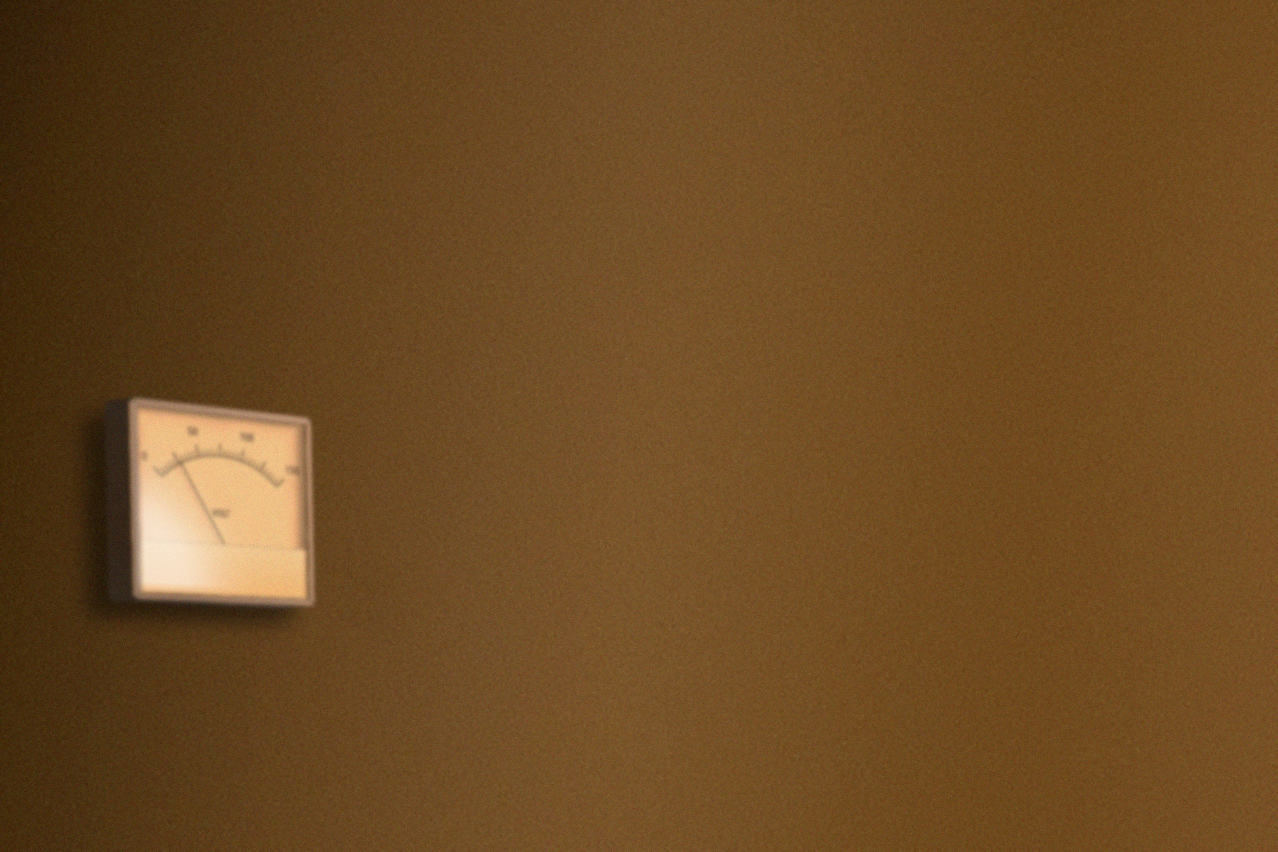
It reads 25 V
